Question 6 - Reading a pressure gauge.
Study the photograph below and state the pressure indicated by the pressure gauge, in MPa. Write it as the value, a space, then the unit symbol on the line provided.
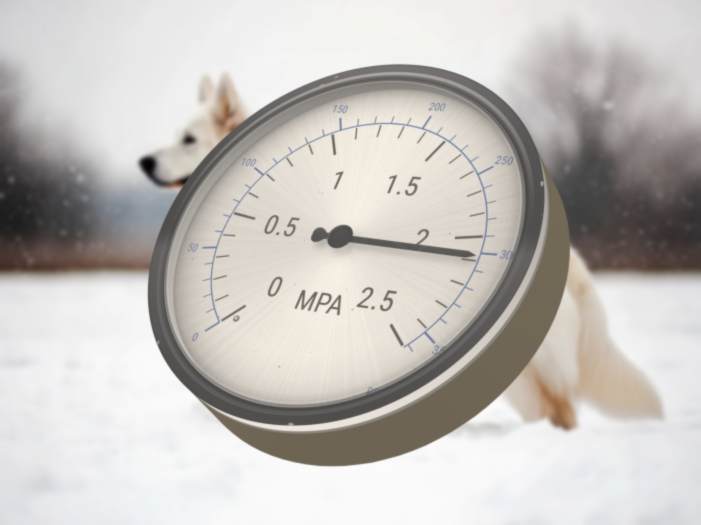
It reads 2.1 MPa
